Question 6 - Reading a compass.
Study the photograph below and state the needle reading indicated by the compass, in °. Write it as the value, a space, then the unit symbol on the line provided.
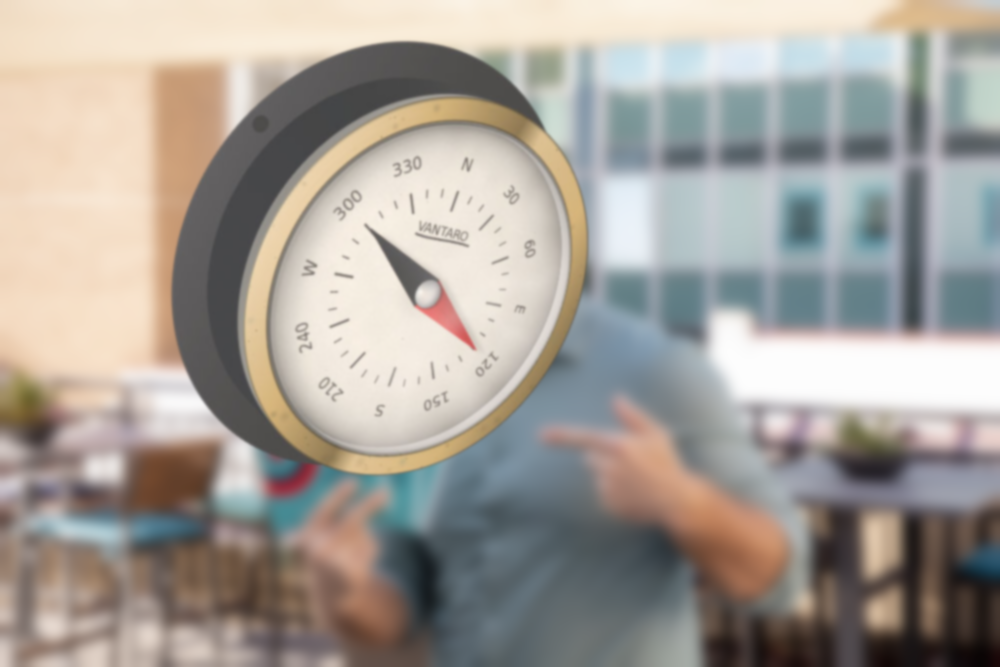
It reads 120 °
